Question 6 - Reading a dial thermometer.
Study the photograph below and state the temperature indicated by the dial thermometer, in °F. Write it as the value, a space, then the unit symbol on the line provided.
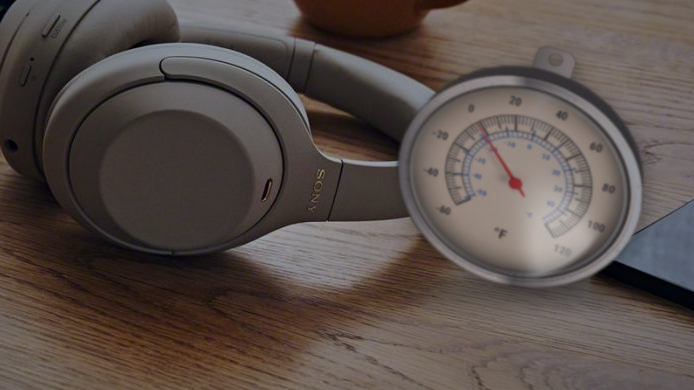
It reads 0 °F
